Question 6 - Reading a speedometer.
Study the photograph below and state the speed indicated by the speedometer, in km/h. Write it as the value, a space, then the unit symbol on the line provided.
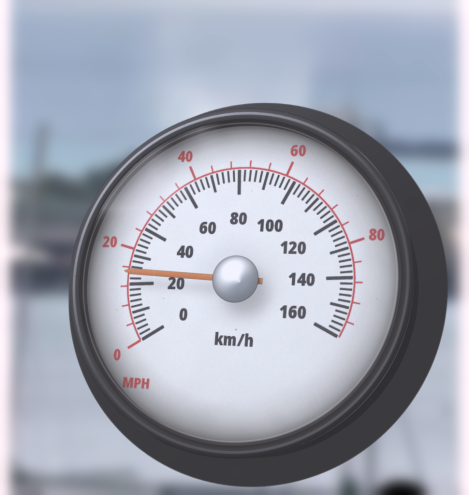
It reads 24 km/h
